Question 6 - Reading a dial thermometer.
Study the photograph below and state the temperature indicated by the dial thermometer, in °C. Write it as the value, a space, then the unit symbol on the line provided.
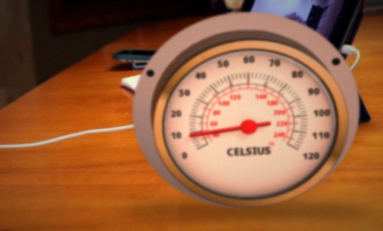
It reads 10 °C
